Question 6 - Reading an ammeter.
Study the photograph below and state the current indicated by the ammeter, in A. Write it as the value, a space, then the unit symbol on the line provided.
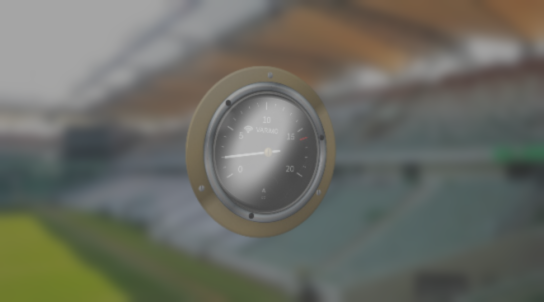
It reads 2 A
